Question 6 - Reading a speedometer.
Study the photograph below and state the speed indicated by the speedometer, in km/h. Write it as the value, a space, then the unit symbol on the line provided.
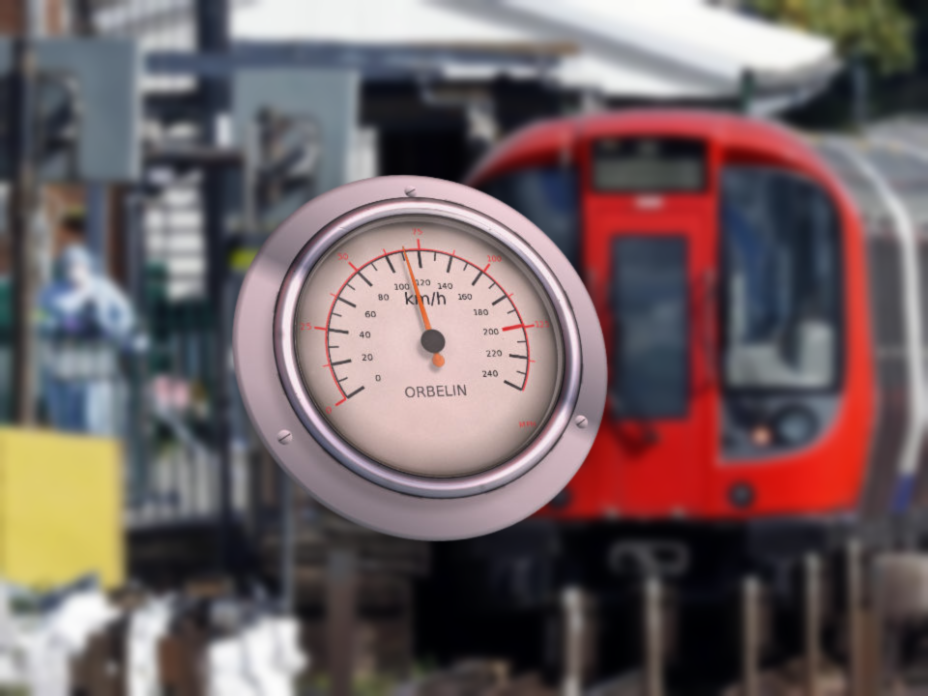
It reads 110 km/h
